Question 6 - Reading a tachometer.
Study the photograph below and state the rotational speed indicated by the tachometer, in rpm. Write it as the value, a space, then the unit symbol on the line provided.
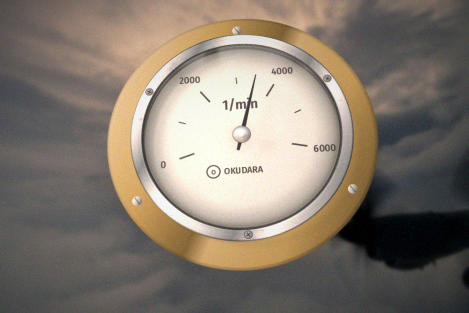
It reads 3500 rpm
